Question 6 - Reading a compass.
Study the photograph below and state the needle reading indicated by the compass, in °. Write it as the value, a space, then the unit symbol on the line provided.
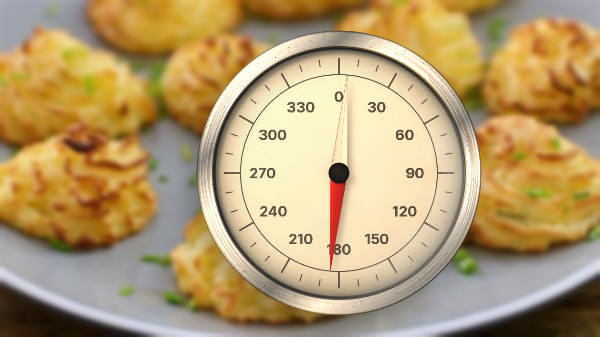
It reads 185 °
